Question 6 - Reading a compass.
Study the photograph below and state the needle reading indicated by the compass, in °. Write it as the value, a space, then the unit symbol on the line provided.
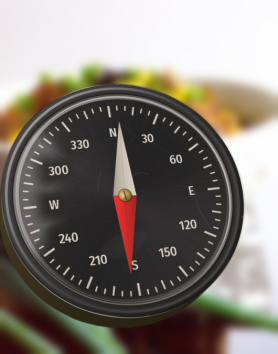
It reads 185 °
